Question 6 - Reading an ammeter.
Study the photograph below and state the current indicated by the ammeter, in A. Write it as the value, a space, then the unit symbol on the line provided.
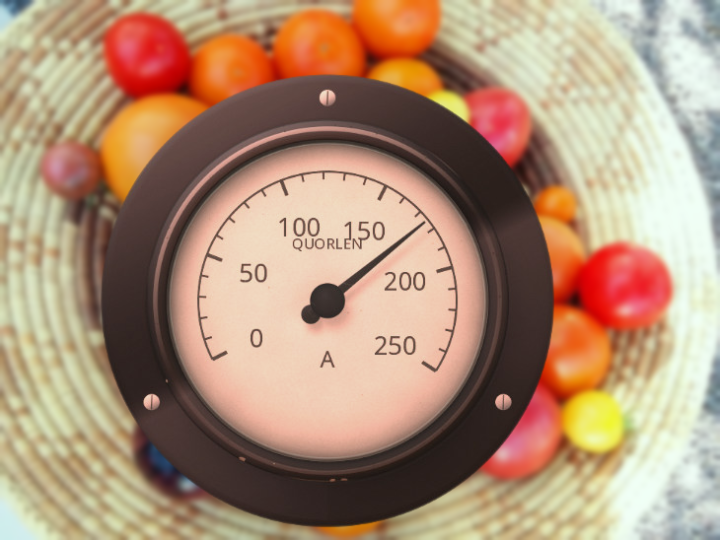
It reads 175 A
